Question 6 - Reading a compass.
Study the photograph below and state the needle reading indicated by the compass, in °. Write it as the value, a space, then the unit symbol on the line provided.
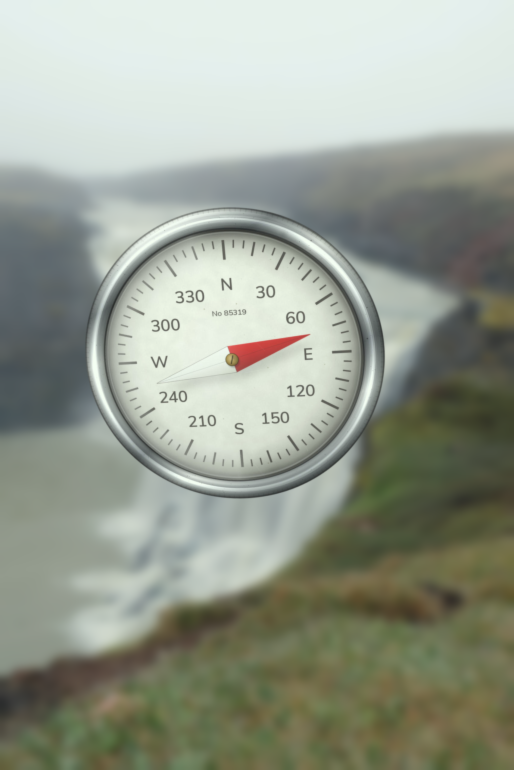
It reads 75 °
